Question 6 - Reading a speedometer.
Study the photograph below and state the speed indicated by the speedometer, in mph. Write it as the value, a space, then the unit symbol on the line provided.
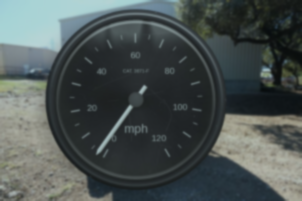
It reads 2.5 mph
